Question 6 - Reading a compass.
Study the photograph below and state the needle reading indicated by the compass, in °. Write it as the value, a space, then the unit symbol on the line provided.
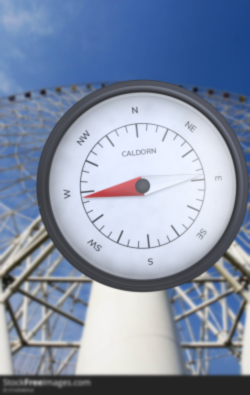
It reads 265 °
